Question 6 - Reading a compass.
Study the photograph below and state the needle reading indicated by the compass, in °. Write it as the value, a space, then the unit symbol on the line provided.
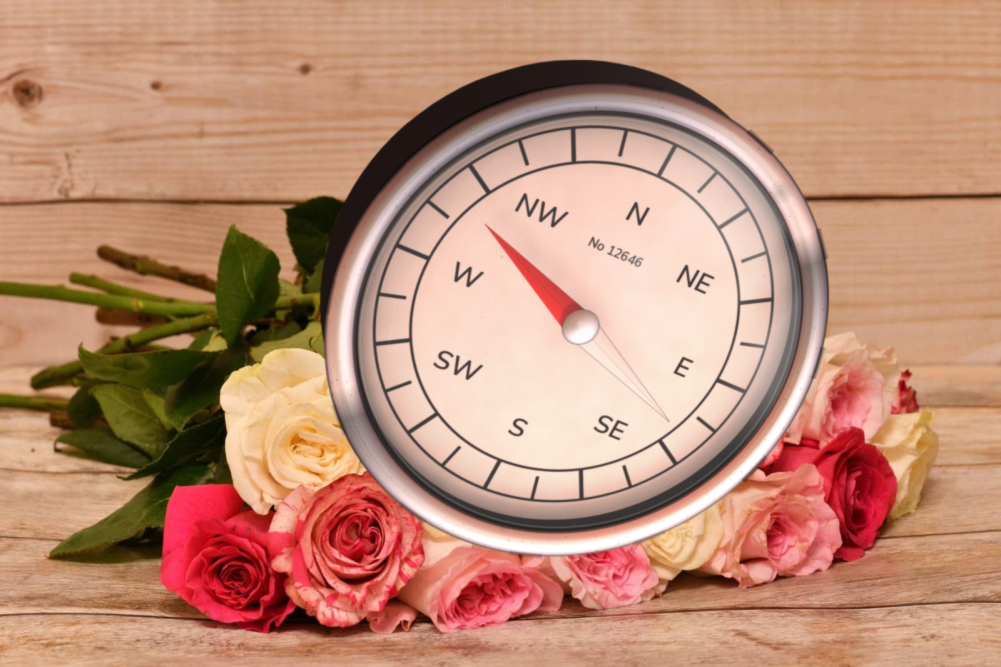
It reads 292.5 °
